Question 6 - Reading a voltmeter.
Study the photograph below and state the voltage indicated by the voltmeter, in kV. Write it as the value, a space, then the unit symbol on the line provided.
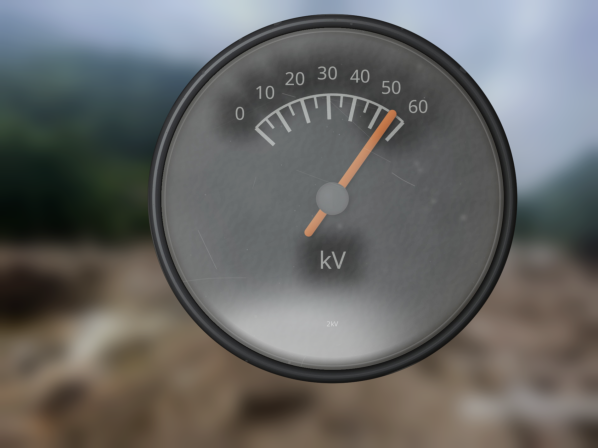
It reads 55 kV
